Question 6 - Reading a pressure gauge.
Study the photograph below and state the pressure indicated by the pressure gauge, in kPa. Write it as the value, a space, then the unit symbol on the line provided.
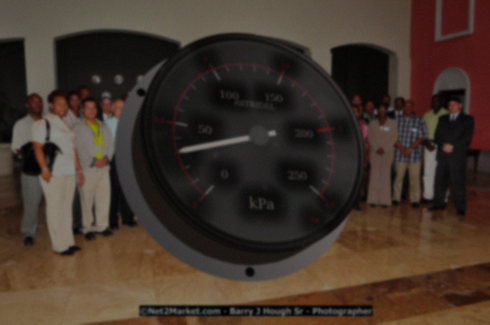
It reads 30 kPa
